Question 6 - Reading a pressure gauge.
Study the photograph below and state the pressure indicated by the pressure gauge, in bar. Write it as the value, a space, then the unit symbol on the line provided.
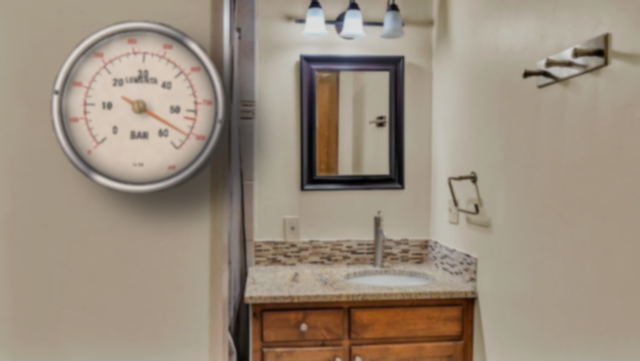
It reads 56 bar
